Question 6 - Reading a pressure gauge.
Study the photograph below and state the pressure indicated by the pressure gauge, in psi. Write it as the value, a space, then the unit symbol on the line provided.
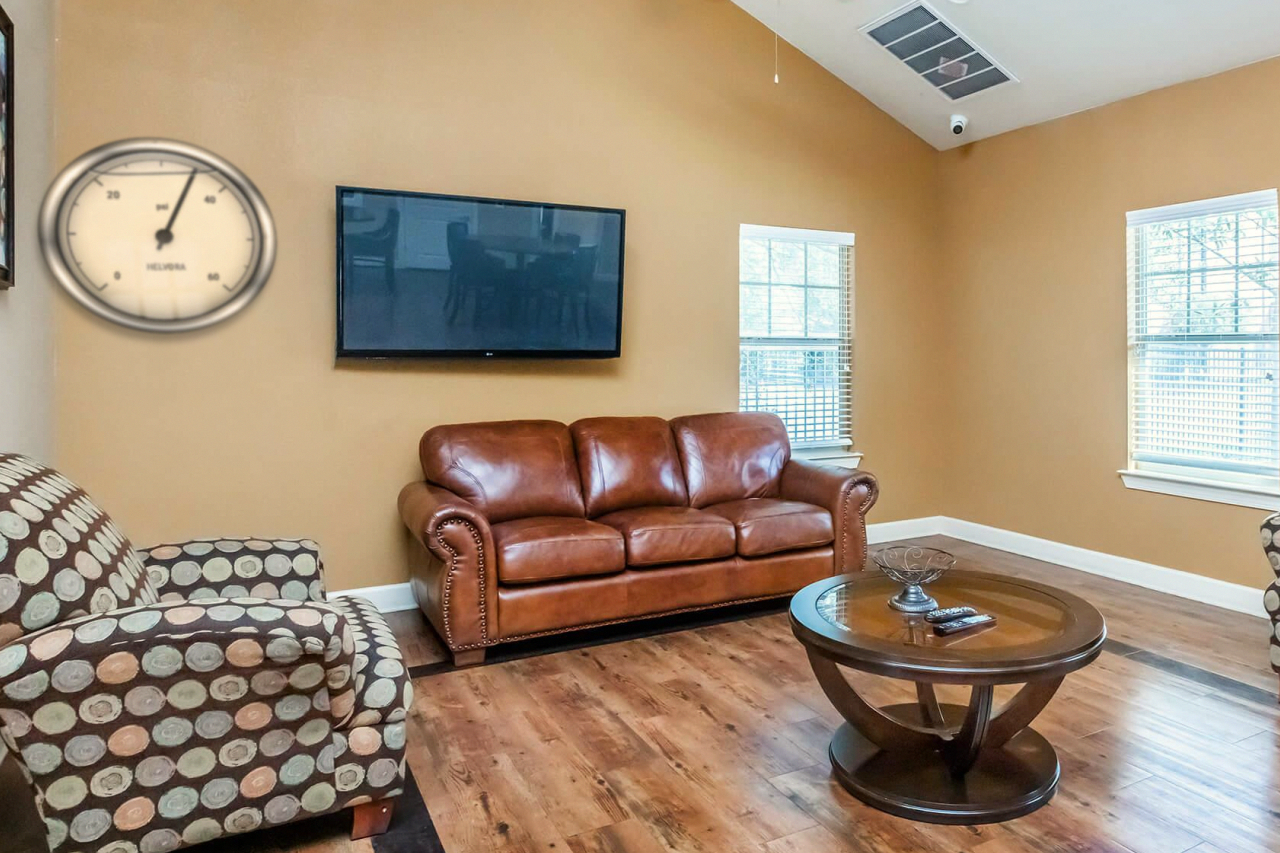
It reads 35 psi
